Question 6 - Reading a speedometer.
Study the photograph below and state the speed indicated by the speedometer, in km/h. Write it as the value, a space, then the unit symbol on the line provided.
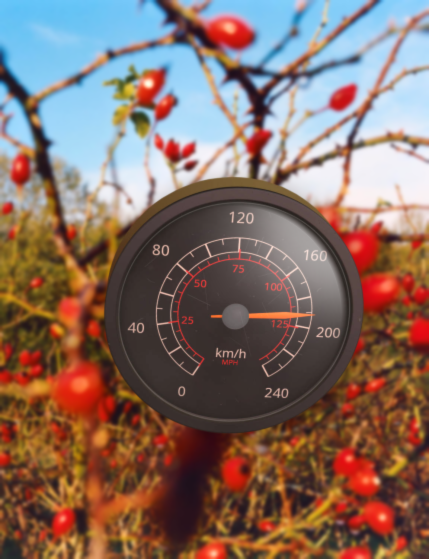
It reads 190 km/h
